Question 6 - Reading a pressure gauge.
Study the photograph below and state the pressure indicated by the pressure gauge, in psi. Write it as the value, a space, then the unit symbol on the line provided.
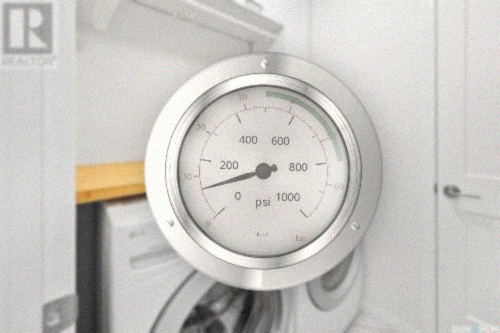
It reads 100 psi
